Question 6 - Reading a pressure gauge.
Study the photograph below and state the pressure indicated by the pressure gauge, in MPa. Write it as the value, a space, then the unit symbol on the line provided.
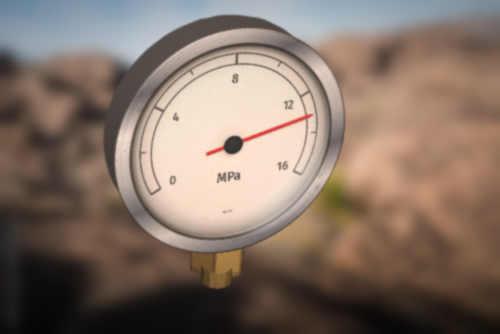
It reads 13 MPa
